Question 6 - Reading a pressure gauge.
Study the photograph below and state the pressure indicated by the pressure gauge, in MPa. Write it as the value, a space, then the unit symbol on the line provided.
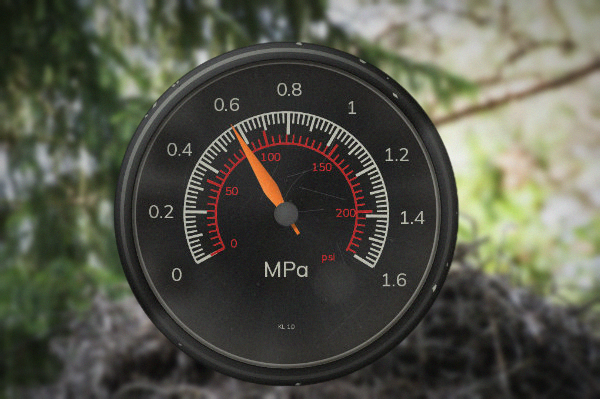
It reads 0.58 MPa
